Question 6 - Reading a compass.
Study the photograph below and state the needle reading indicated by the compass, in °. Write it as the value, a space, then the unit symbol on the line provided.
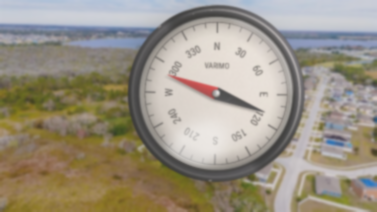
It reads 290 °
